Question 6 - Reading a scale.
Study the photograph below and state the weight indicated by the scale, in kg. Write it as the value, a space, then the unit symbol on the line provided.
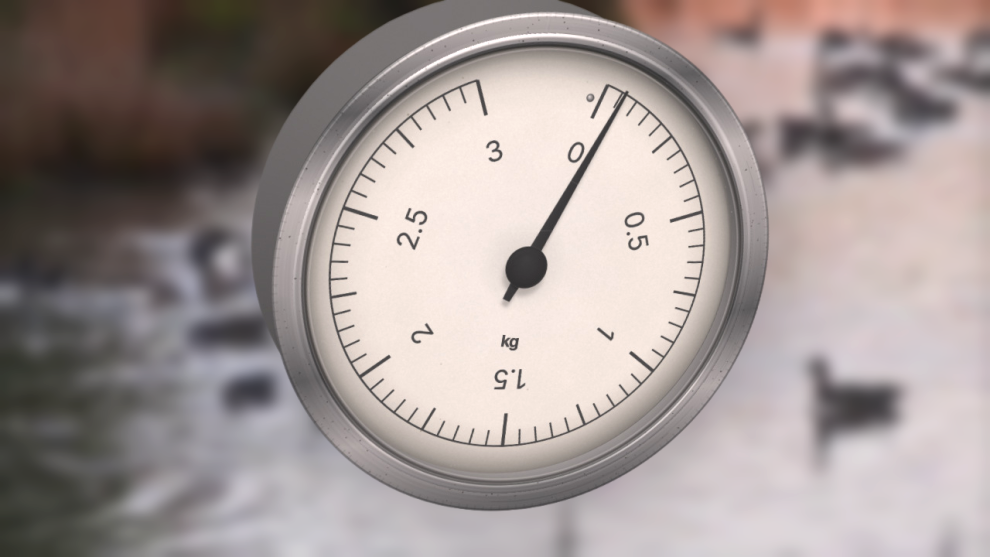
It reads 0.05 kg
